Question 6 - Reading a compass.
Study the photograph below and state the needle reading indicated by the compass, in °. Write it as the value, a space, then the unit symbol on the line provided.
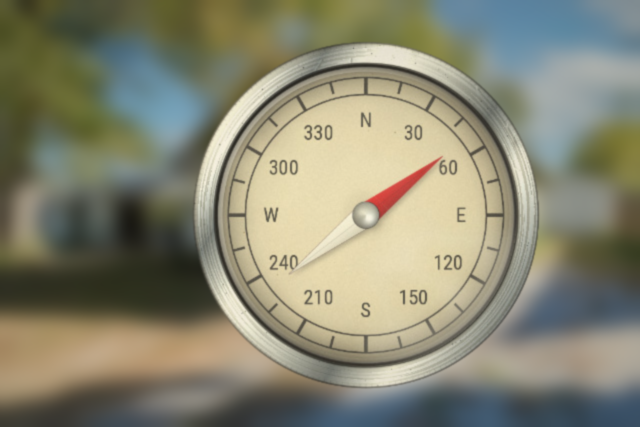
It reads 52.5 °
